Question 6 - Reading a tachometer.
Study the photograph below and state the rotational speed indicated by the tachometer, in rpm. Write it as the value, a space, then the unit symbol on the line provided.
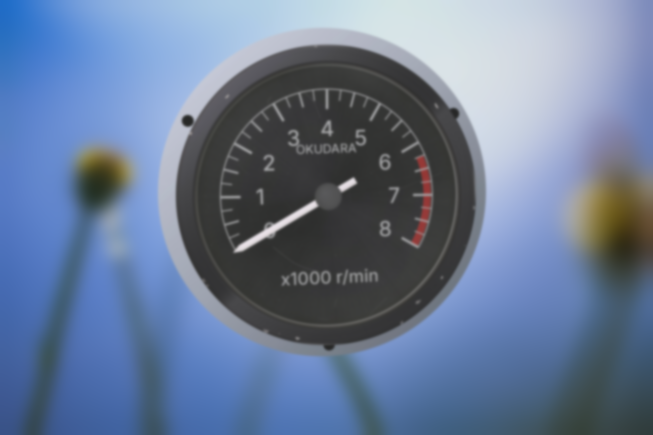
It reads 0 rpm
